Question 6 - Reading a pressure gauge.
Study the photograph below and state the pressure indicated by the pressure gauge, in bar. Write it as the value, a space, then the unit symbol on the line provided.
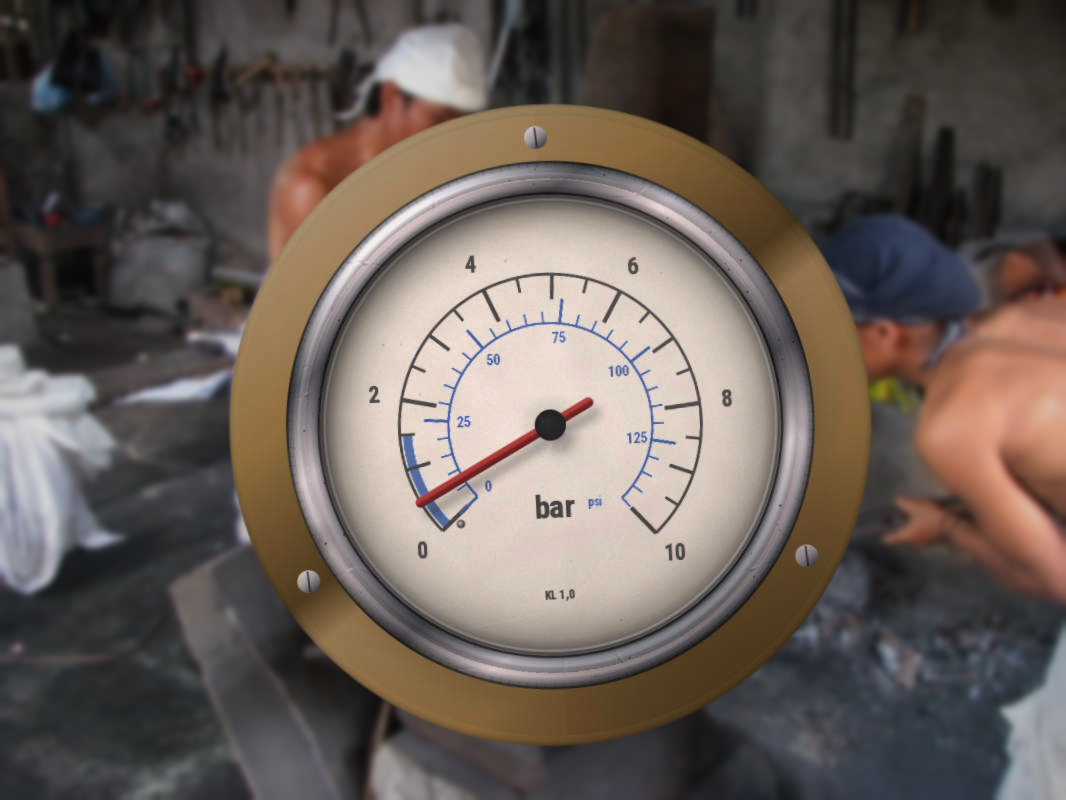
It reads 0.5 bar
